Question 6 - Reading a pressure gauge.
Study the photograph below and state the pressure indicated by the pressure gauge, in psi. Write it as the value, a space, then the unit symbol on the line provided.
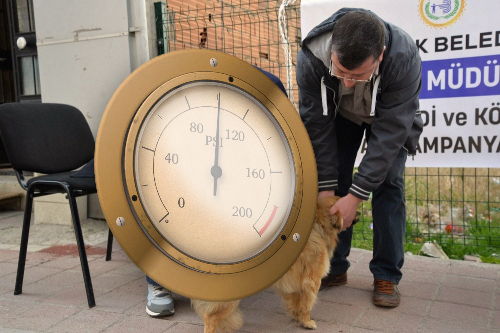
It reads 100 psi
